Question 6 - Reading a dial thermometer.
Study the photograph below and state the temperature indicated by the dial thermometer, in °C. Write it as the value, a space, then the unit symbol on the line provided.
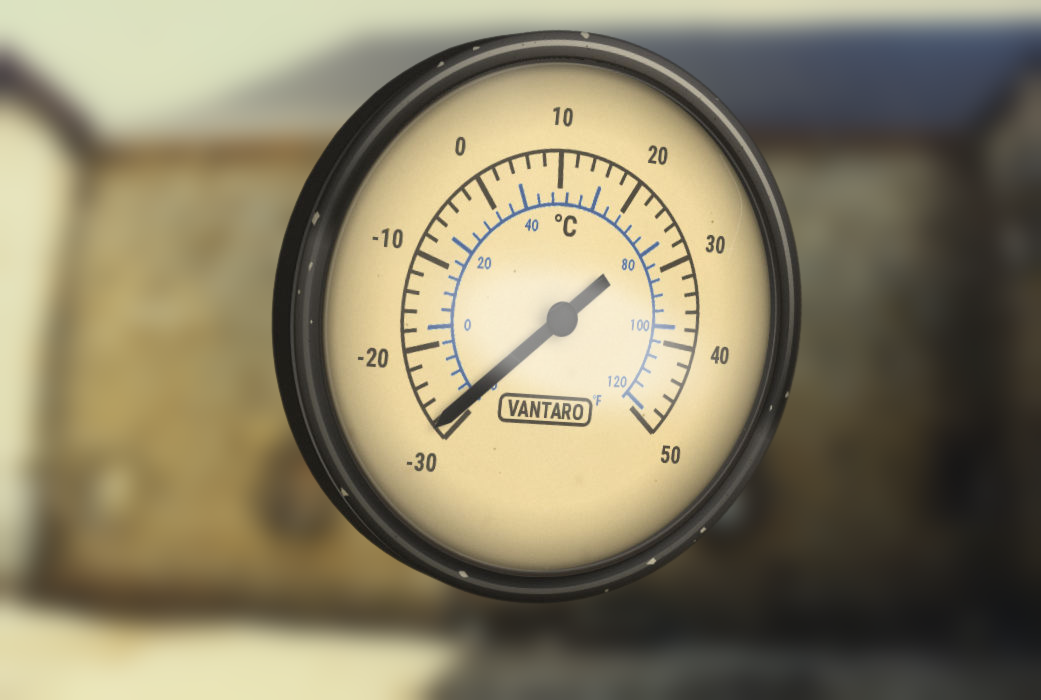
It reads -28 °C
